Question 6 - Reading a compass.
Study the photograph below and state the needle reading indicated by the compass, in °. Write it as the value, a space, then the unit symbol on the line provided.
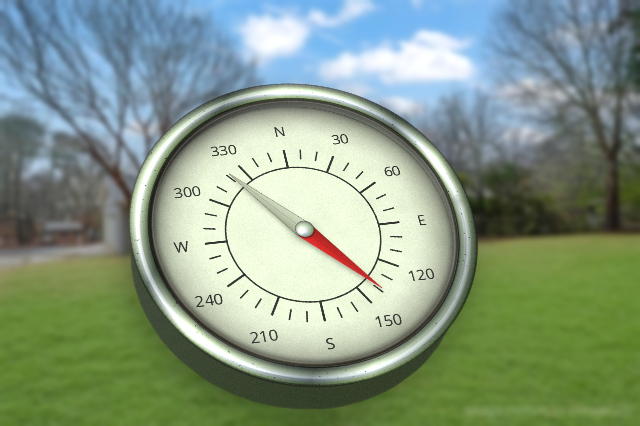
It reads 140 °
